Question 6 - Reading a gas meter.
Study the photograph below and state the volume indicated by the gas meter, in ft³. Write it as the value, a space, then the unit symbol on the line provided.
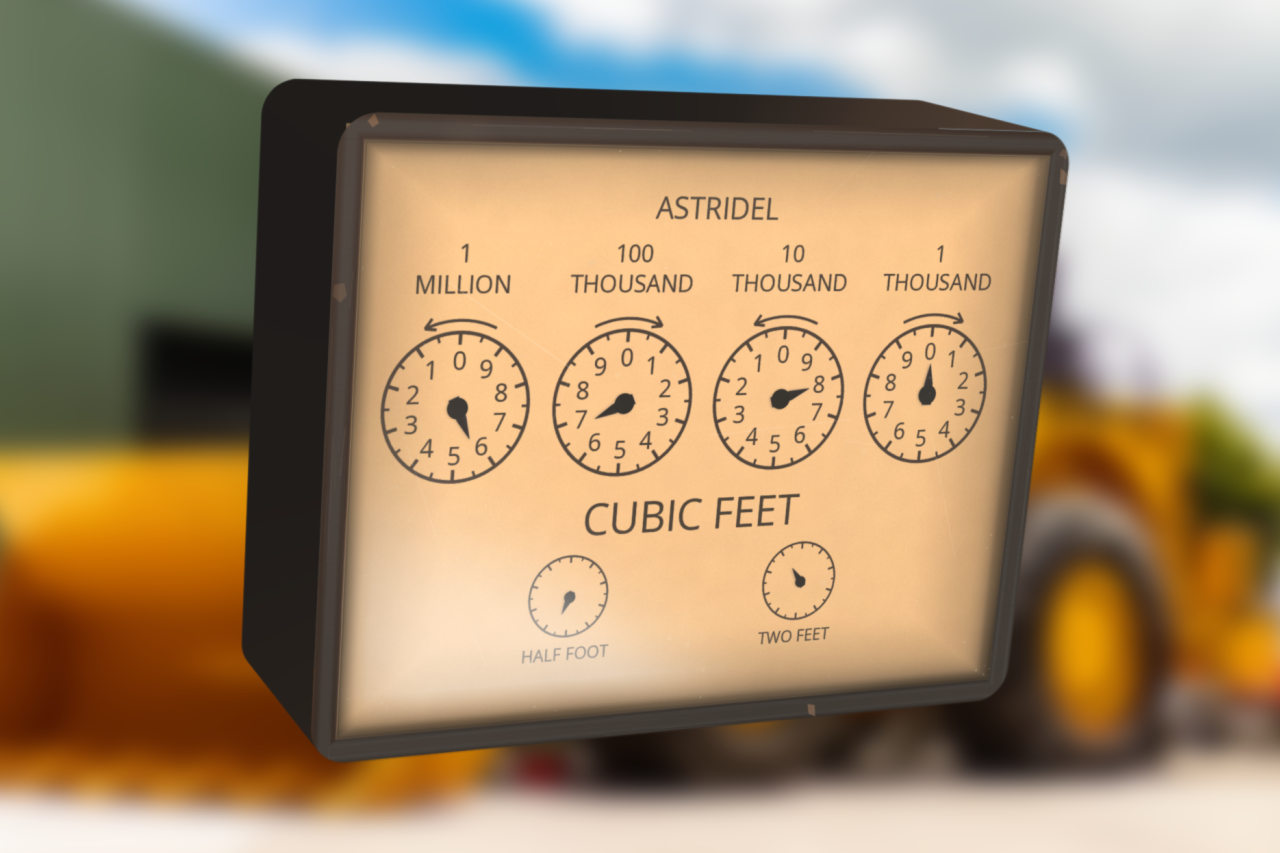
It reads 568000 ft³
